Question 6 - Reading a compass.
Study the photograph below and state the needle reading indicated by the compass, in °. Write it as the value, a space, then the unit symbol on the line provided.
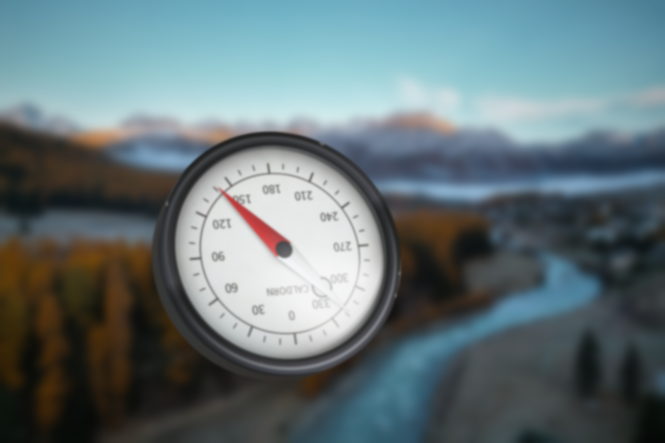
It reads 140 °
